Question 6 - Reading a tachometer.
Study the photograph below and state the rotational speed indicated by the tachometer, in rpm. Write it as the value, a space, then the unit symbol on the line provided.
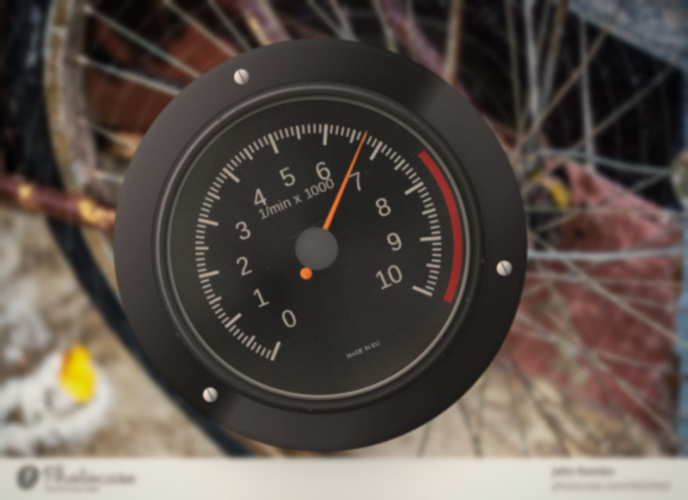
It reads 6700 rpm
